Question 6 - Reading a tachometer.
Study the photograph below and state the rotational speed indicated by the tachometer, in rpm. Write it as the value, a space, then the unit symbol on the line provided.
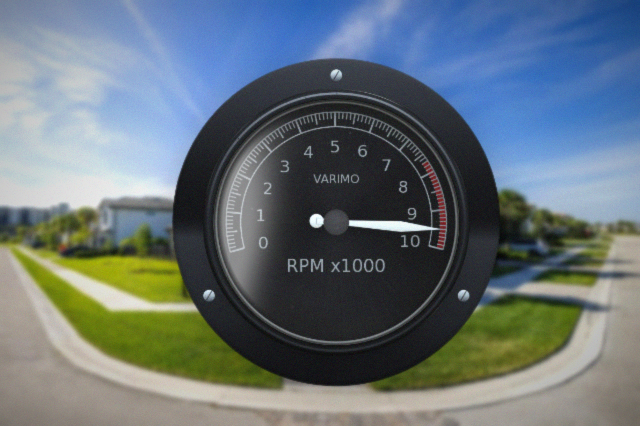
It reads 9500 rpm
